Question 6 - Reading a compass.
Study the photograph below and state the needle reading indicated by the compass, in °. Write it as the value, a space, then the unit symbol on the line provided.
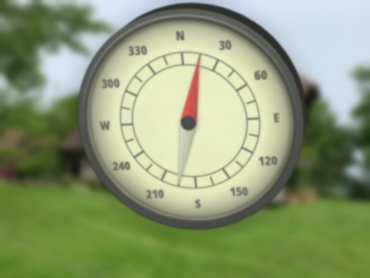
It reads 15 °
